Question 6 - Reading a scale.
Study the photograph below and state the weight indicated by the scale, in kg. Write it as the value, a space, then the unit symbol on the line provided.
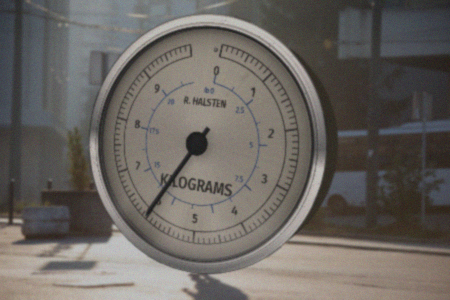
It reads 6 kg
